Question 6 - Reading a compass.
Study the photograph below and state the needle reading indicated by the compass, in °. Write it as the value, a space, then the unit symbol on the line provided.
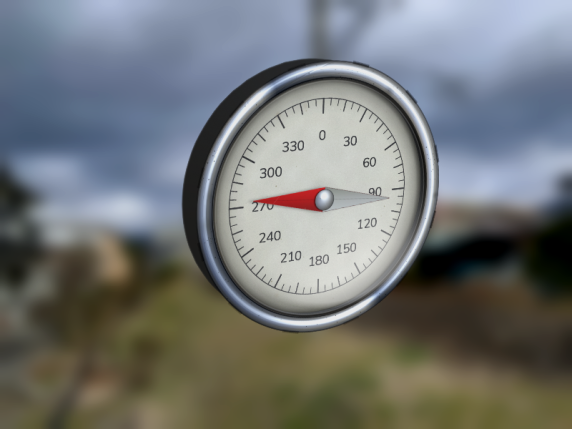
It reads 275 °
